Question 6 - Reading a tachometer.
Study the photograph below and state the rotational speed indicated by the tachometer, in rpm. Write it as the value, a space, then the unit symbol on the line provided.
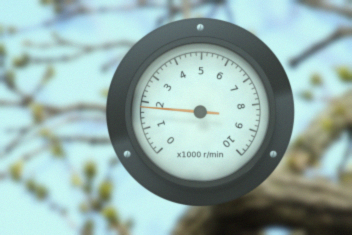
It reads 1800 rpm
